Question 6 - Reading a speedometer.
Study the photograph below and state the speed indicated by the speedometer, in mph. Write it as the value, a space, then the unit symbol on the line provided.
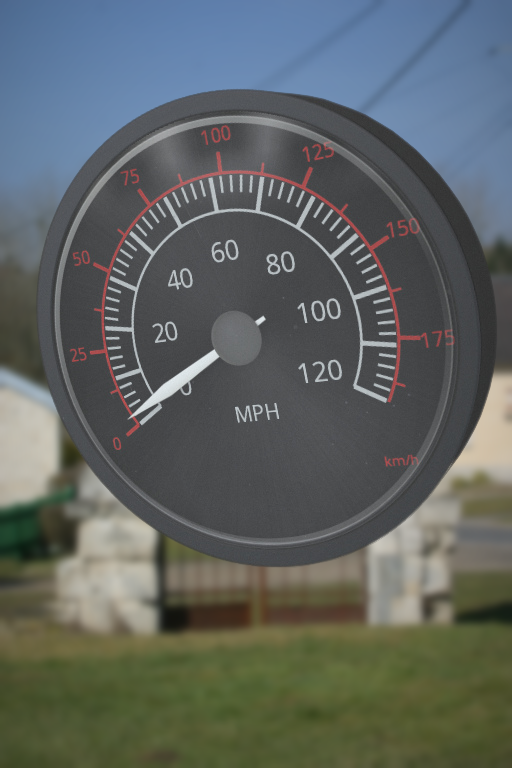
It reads 2 mph
